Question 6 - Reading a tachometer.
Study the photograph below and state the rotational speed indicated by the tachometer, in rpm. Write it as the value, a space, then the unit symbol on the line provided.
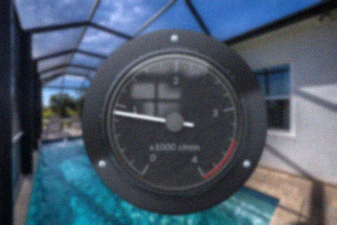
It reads 900 rpm
